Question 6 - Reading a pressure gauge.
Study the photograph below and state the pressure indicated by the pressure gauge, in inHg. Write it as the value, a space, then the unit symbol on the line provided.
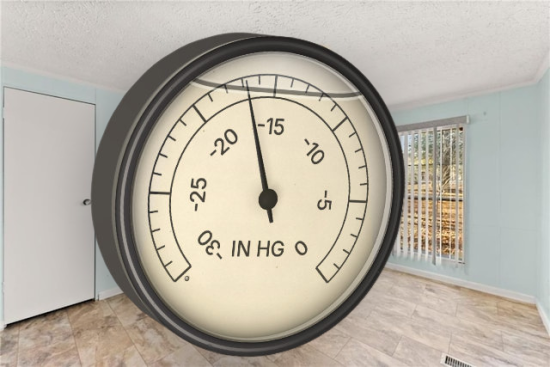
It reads -17 inHg
